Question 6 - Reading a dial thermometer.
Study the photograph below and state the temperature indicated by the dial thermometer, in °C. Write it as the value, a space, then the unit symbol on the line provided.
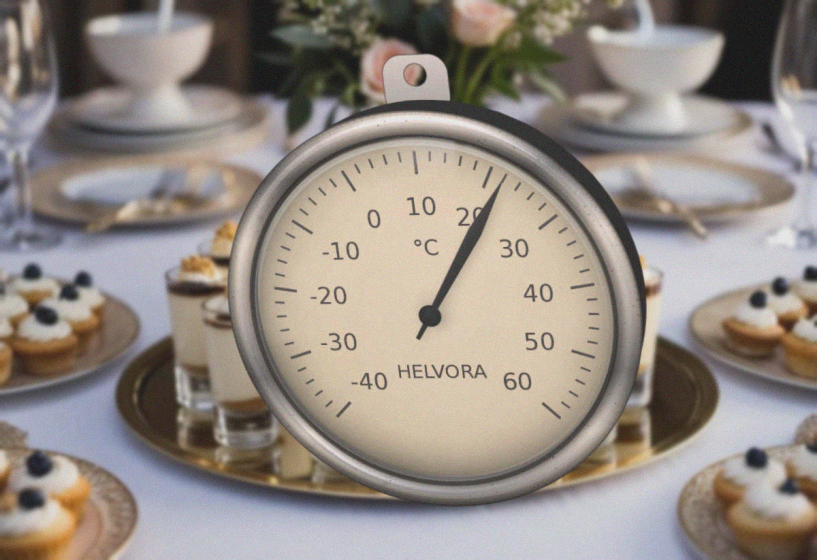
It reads 22 °C
